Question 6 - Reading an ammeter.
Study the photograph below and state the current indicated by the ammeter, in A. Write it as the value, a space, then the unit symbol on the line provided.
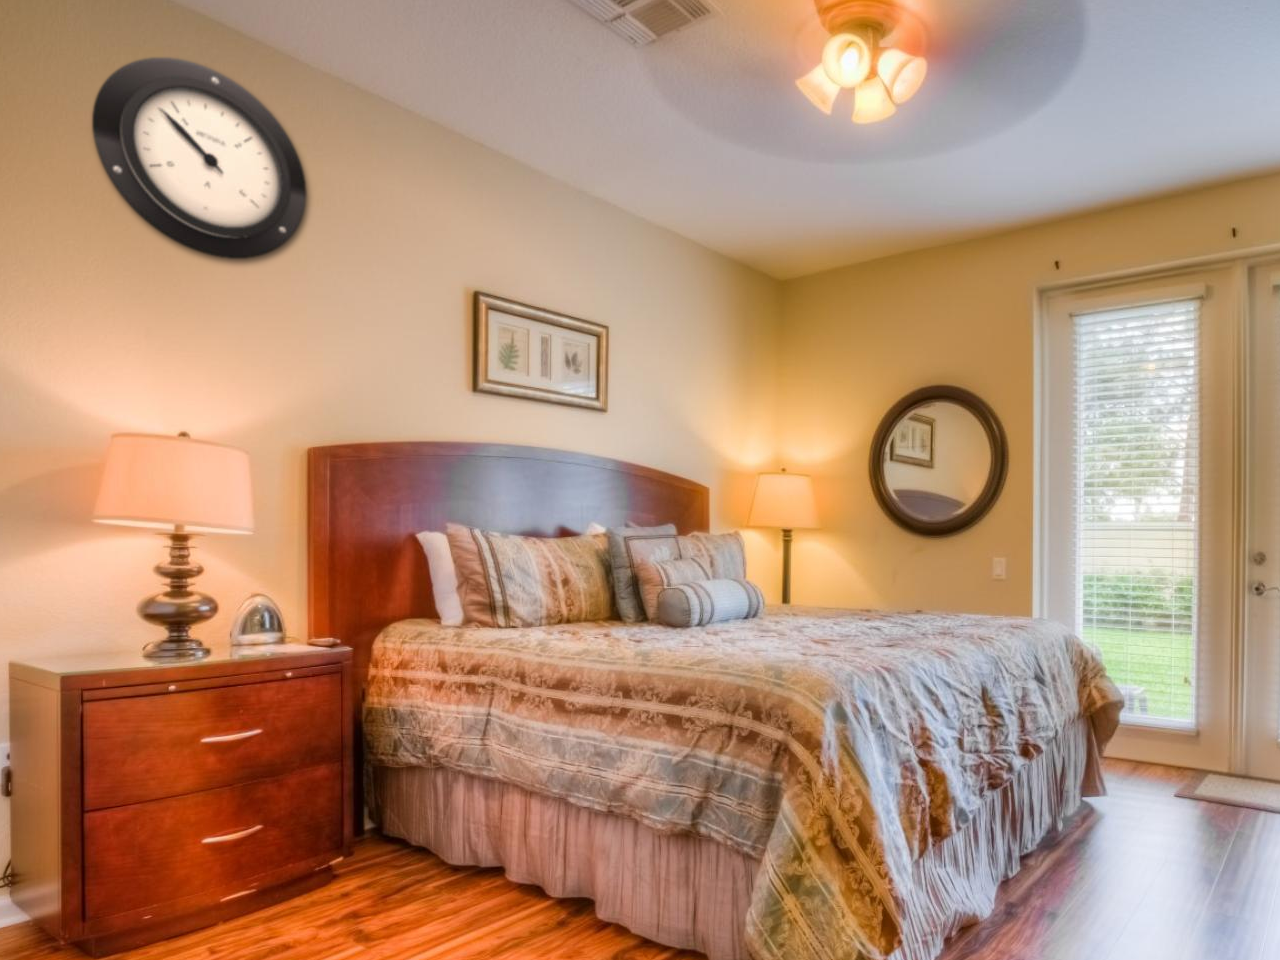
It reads 0.8 A
